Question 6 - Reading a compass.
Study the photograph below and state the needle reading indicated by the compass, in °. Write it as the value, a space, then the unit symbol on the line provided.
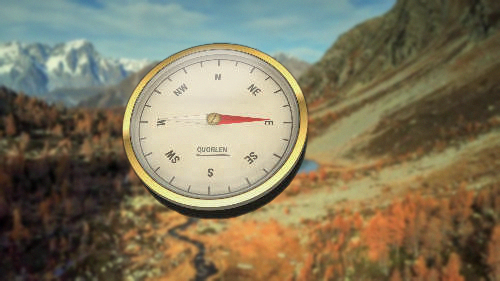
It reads 90 °
